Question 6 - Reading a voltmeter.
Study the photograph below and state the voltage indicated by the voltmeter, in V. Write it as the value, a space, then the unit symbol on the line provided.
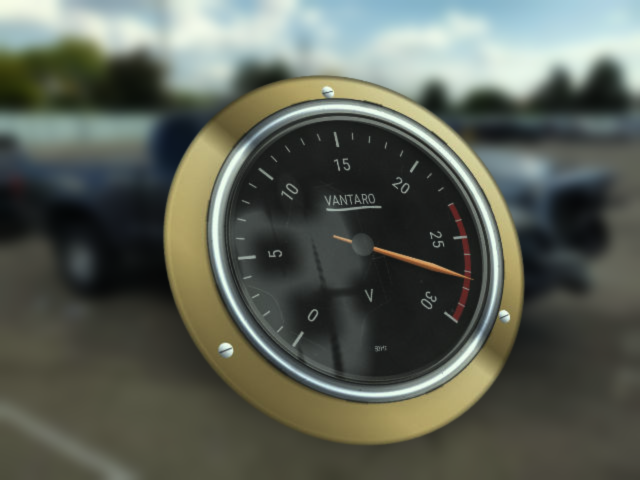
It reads 27.5 V
